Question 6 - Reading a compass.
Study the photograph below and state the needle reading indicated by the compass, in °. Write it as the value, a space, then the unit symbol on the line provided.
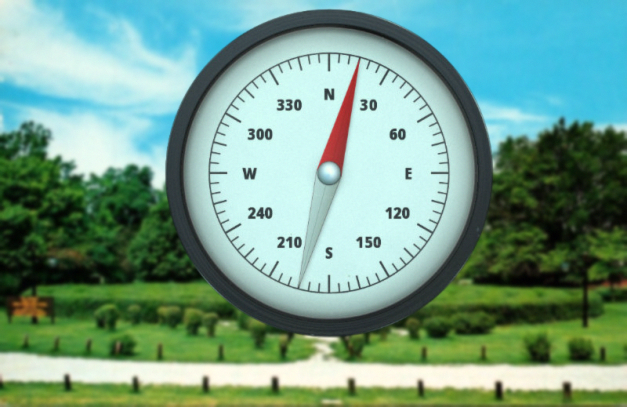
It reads 15 °
